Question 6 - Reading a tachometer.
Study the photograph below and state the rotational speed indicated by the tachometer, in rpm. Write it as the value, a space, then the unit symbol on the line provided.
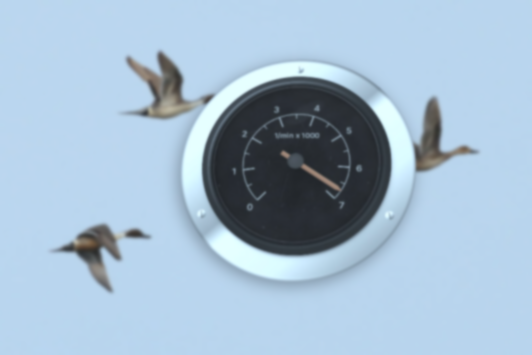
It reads 6750 rpm
